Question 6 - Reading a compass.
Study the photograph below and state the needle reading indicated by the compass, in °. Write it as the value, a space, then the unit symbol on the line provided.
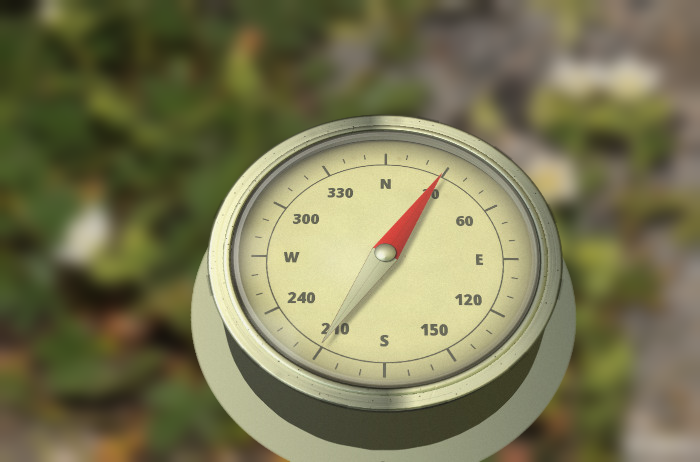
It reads 30 °
